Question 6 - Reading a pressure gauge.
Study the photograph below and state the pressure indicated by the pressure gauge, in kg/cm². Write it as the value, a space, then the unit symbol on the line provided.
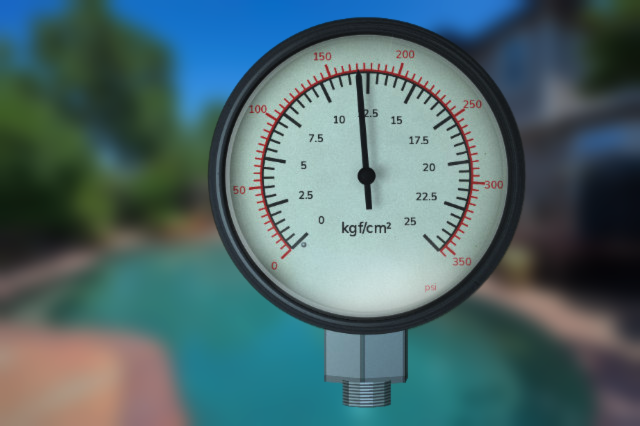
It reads 12 kg/cm²
